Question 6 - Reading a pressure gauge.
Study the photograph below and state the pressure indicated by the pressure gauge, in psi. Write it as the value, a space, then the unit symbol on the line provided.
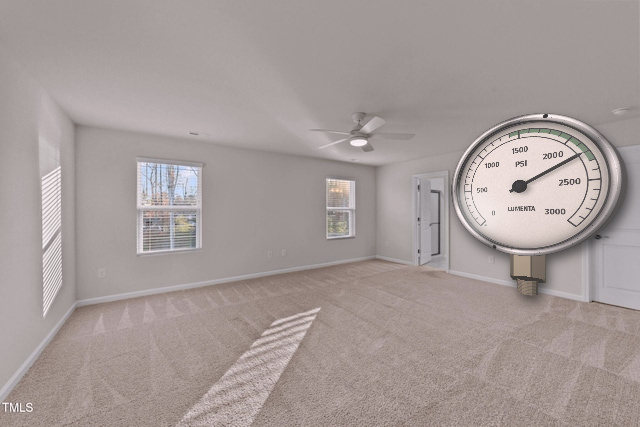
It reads 2200 psi
